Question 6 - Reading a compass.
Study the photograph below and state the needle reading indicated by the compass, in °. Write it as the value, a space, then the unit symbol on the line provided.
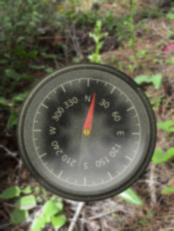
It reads 10 °
